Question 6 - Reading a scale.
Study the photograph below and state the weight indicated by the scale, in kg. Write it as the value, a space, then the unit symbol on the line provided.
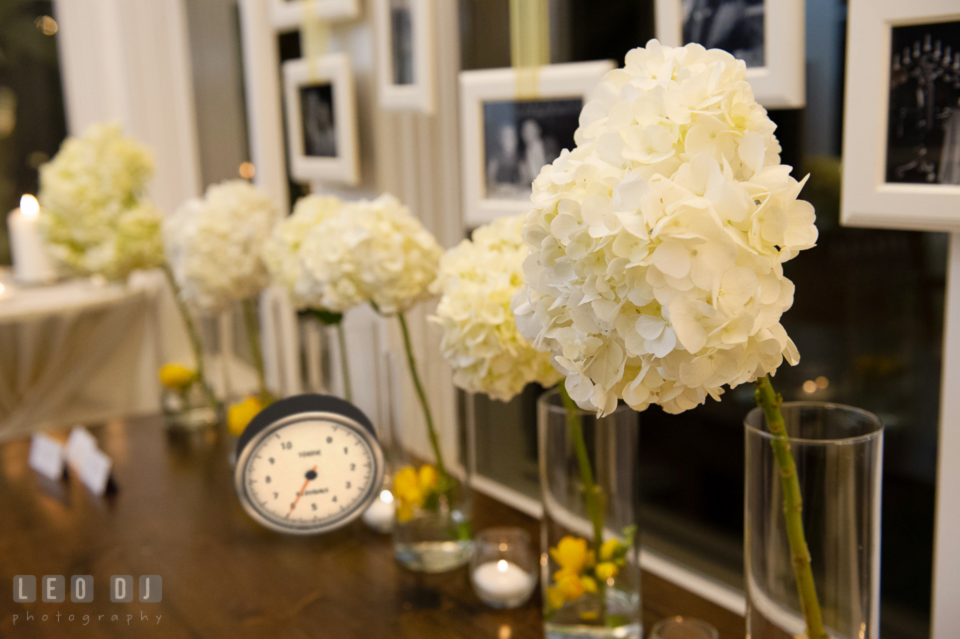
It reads 6 kg
